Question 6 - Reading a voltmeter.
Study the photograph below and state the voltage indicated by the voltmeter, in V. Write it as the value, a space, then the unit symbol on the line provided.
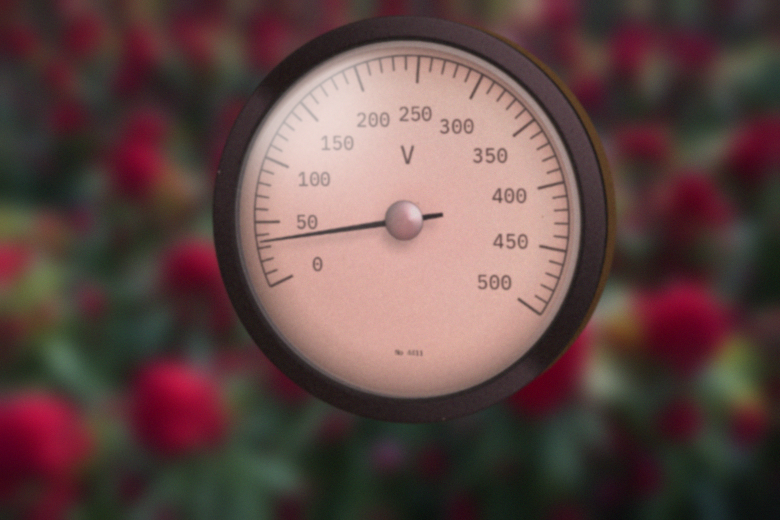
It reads 35 V
